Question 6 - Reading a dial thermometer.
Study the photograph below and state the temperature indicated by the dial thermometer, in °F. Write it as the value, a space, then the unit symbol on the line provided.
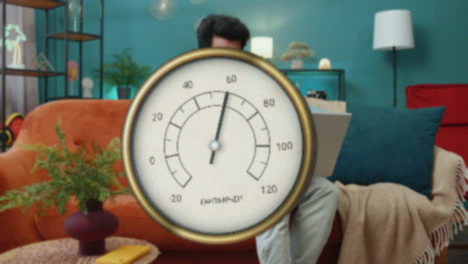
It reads 60 °F
